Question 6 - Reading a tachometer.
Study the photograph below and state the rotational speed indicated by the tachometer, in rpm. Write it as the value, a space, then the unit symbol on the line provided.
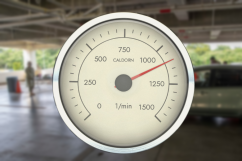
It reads 1100 rpm
